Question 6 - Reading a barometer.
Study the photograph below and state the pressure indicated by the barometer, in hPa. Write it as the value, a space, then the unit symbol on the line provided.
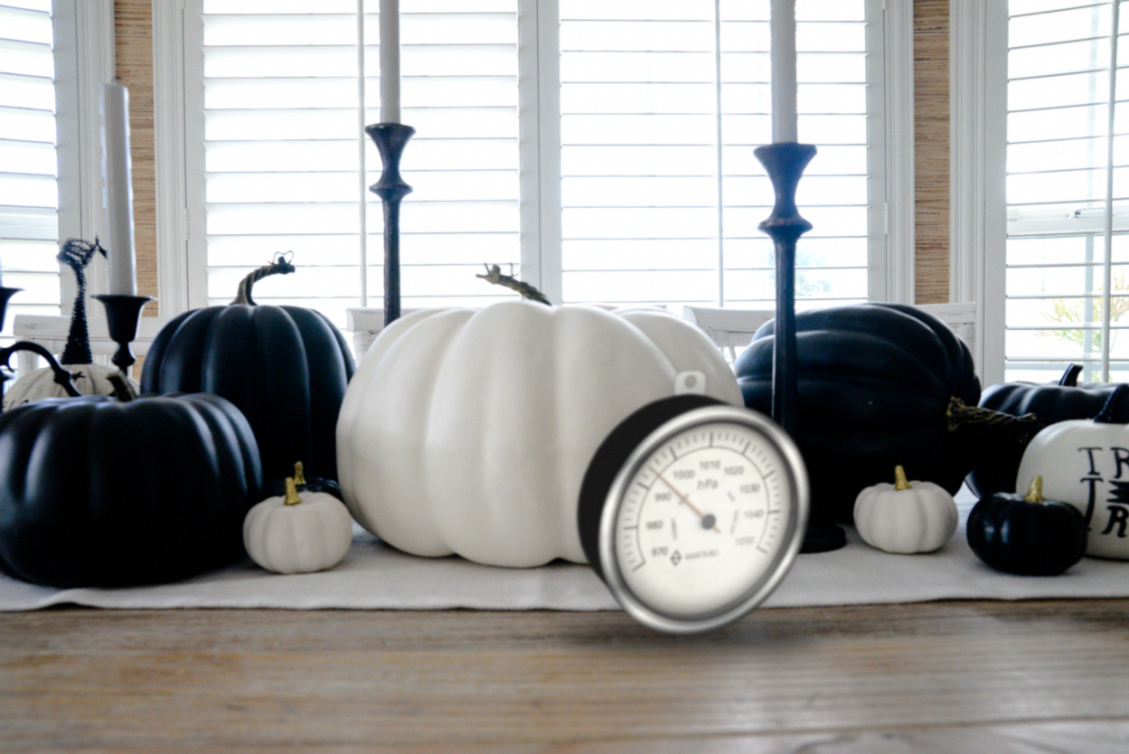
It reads 994 hPa
